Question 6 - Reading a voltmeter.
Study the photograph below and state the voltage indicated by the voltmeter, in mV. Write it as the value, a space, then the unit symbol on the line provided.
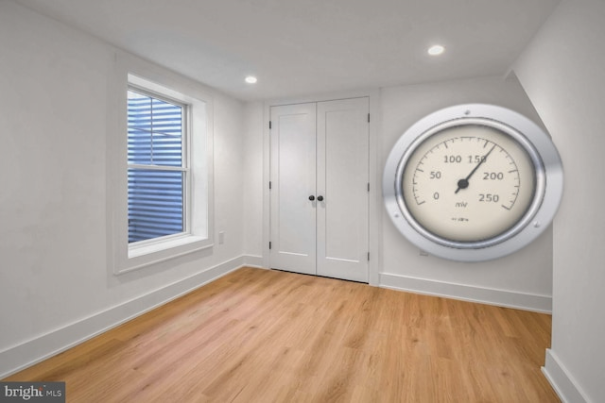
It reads 160 mV
